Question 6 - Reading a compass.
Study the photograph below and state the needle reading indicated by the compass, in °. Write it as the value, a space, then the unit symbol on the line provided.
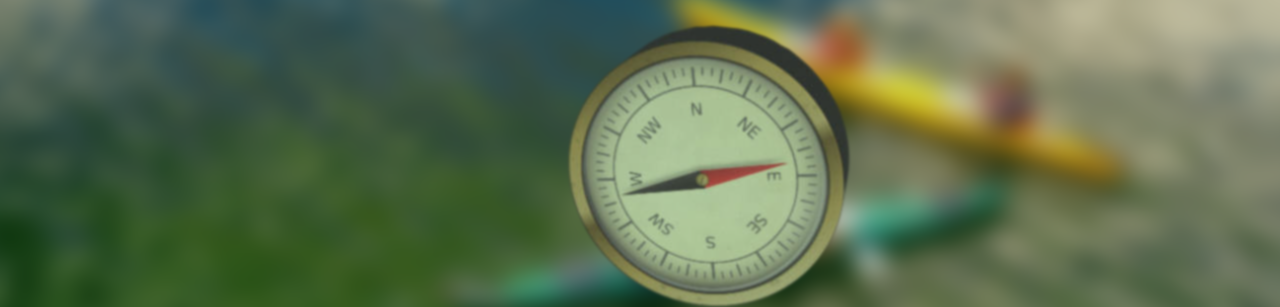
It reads 80 °
